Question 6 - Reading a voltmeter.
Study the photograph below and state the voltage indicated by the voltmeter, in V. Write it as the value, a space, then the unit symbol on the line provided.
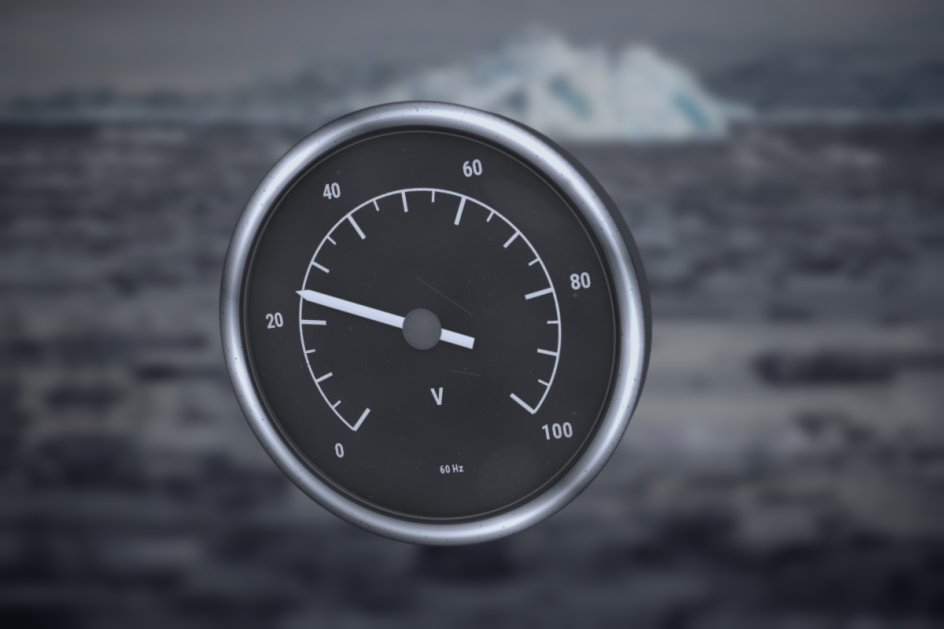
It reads 25 V
